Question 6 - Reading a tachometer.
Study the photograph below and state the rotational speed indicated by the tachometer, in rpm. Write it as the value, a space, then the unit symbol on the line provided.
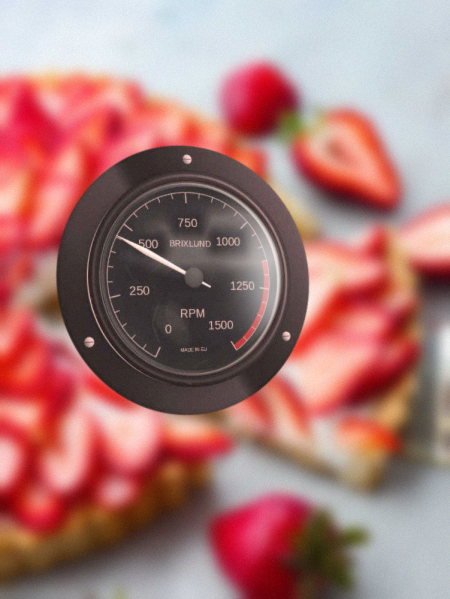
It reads 450 rpm
